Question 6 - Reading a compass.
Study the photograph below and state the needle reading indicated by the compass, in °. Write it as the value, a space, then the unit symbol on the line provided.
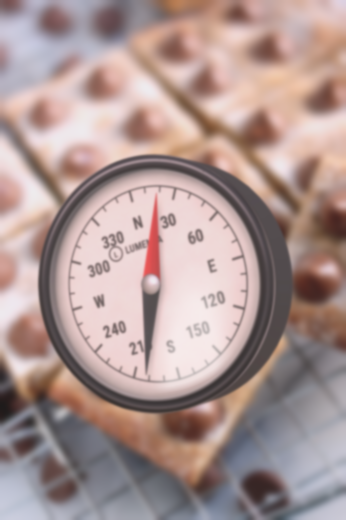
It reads 20 °
